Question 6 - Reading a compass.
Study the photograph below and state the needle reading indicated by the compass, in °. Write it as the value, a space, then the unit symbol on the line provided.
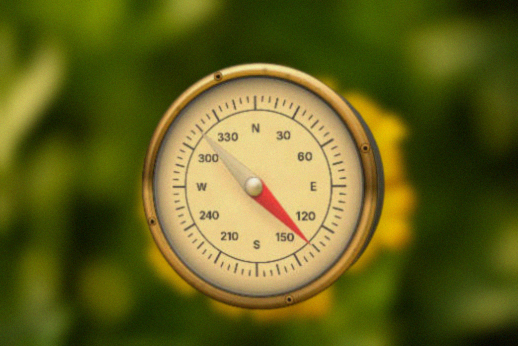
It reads 135 °
